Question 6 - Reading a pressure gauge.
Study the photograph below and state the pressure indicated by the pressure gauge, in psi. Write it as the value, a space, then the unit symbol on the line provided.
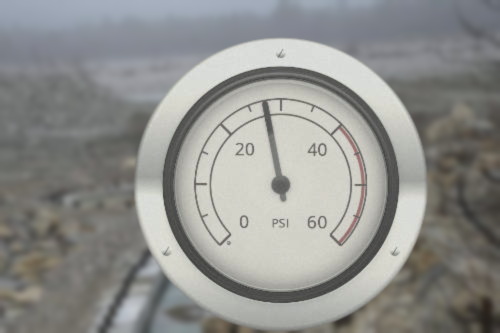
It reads 27.5 psi
